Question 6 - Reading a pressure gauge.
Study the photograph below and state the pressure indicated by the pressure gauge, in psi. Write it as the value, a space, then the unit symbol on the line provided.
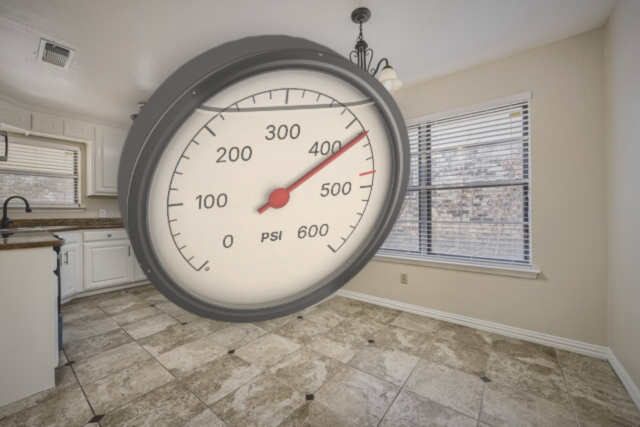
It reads 420 psi
